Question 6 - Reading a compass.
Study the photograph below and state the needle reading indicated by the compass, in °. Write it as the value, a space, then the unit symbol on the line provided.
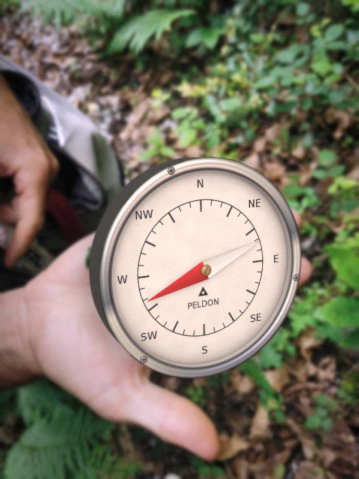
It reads 250 °
